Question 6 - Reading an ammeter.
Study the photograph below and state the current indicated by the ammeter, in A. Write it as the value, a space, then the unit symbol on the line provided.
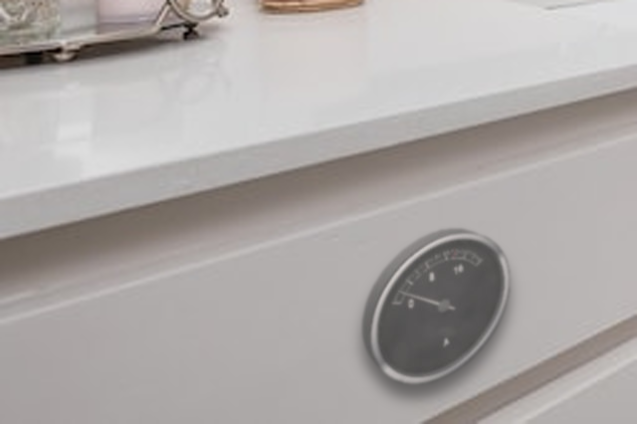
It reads 2 A
